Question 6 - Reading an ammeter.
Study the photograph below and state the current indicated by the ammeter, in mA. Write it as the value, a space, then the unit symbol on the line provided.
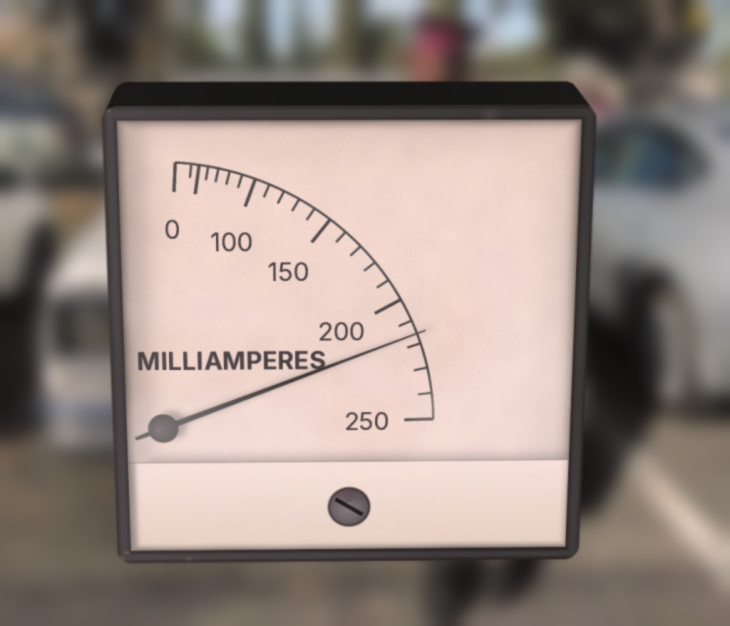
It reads 215 mA
